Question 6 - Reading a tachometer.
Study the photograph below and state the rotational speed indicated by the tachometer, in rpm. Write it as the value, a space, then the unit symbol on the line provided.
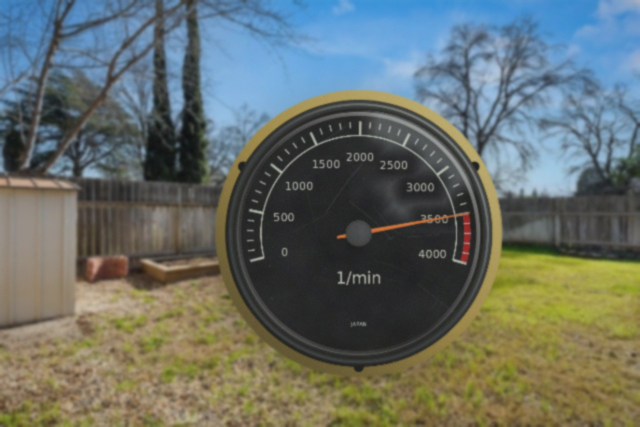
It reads 3500 rpm
